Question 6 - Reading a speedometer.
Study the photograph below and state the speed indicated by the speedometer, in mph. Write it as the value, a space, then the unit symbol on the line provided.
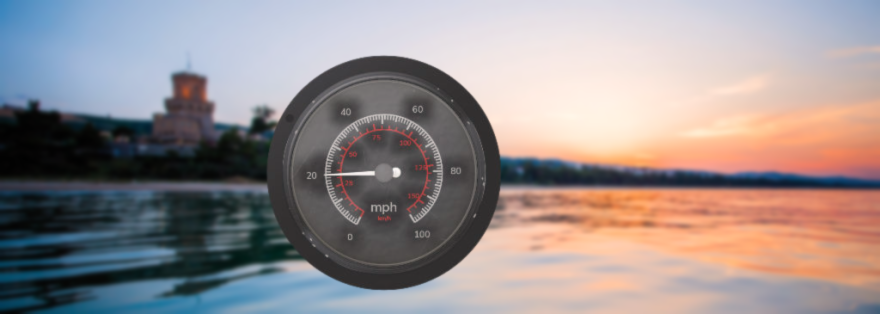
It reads 20 mph
